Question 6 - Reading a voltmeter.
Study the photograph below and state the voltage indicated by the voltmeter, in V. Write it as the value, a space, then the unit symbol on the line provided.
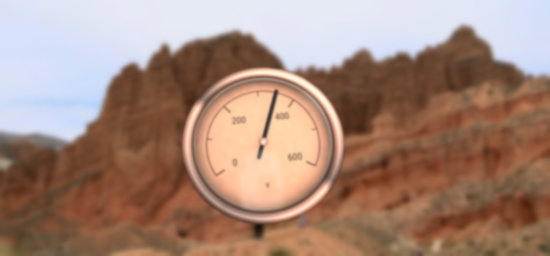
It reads 350 V
